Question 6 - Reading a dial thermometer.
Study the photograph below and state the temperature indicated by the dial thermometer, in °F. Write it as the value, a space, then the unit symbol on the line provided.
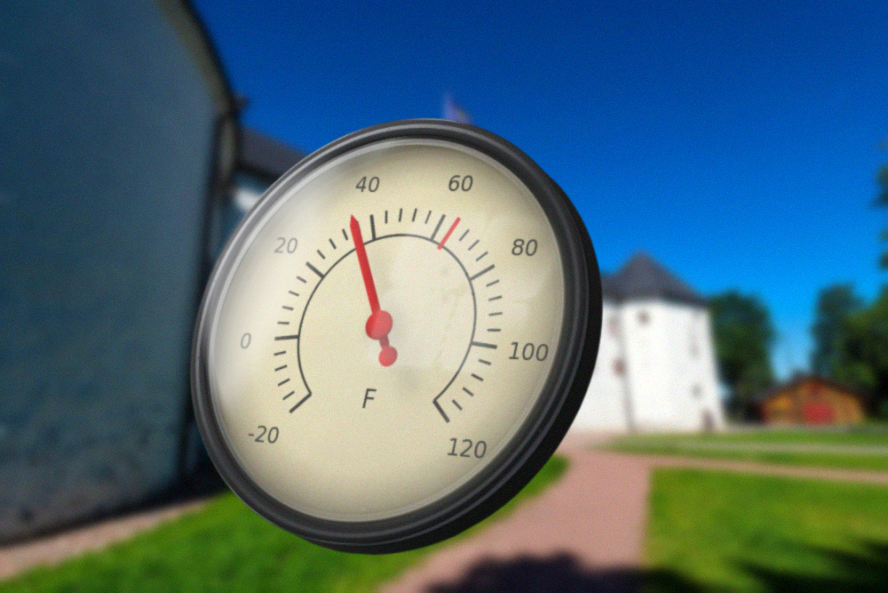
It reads 36 °F
